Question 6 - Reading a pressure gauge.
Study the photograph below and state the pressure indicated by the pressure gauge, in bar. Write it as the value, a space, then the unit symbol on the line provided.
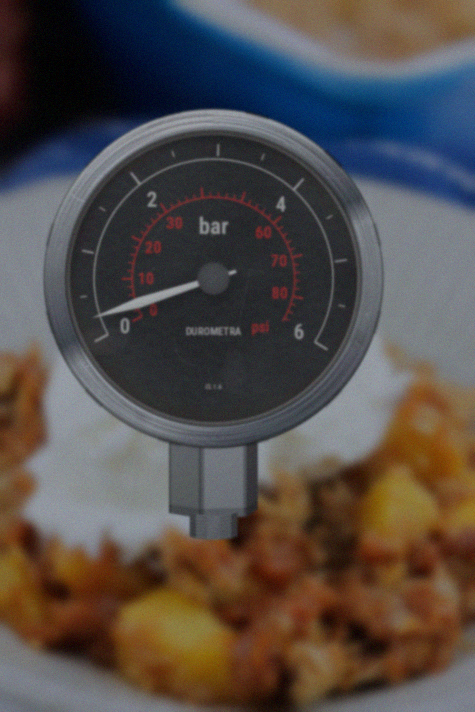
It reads 0.25 bar
